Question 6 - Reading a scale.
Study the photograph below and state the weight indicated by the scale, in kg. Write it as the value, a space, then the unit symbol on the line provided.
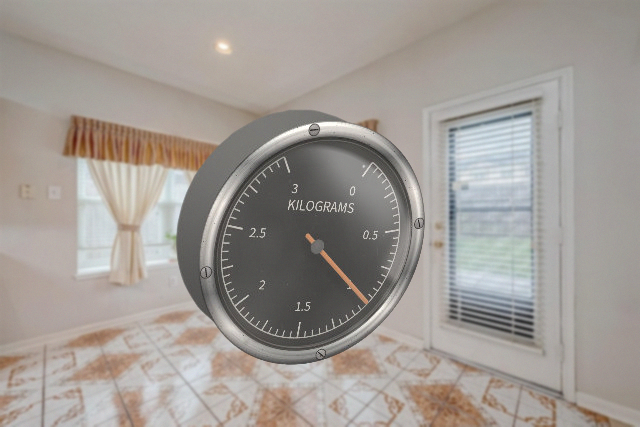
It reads 1 kg
